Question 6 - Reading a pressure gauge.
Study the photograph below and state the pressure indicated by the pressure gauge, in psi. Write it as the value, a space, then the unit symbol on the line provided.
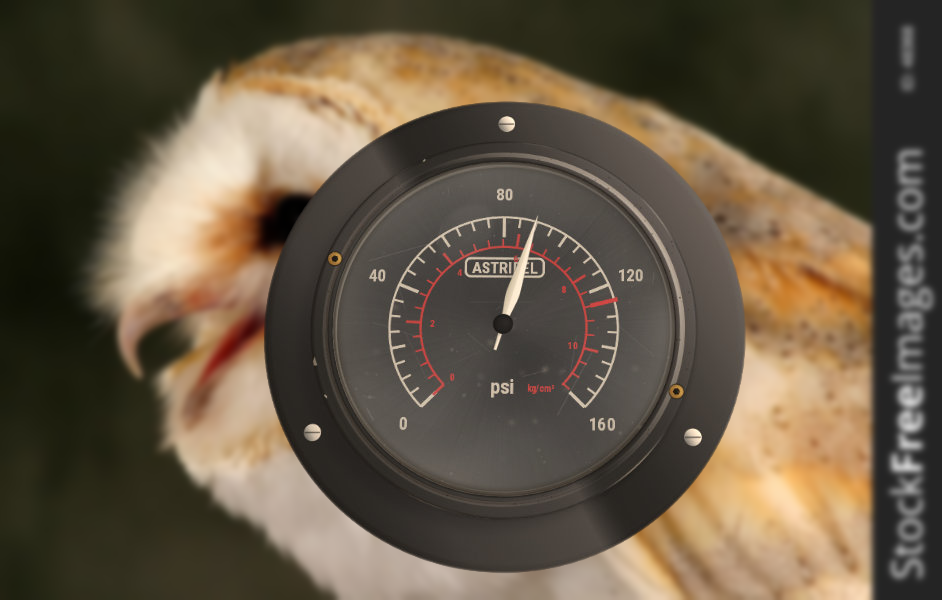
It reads 90 psi
